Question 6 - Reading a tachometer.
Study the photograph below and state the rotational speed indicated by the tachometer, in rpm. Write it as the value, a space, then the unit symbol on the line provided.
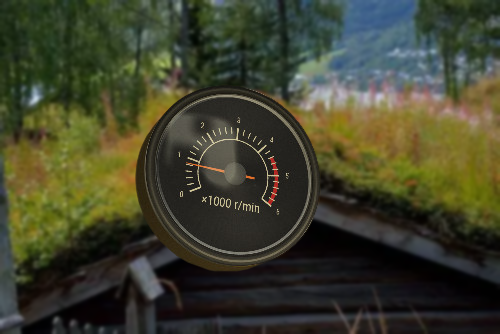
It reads 800 rpm
